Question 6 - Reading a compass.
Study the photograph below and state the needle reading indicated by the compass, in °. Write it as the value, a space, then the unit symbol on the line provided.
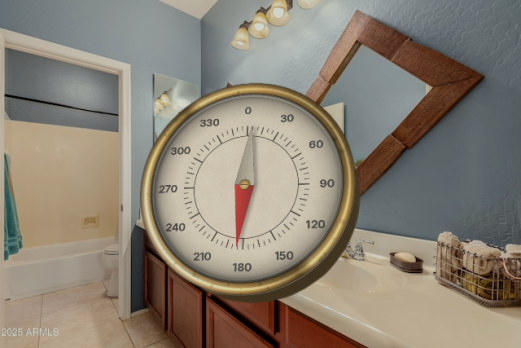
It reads 185 °
